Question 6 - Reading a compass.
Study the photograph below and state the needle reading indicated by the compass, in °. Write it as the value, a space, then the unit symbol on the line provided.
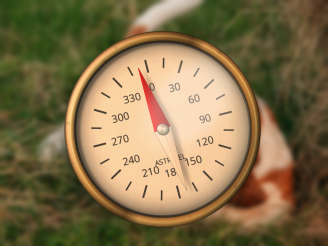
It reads 352.5 °
